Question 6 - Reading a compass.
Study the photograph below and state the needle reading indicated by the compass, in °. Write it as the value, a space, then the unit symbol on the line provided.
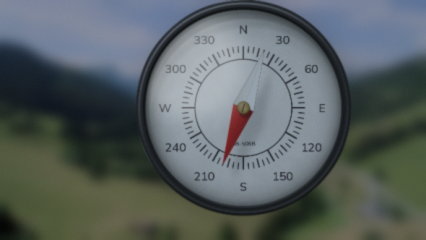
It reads 200 °
